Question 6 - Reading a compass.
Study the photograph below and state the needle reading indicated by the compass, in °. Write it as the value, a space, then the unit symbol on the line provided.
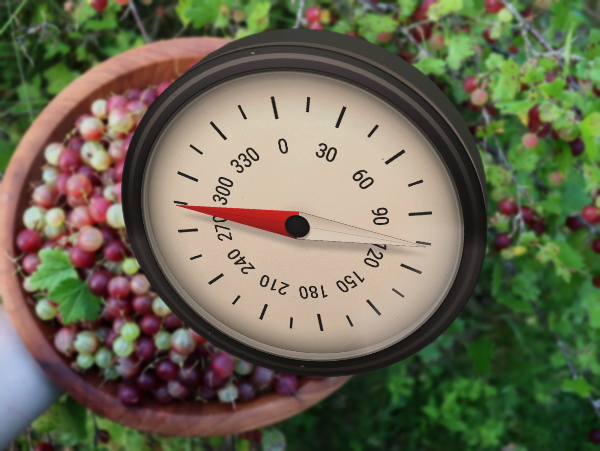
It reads 285 °
